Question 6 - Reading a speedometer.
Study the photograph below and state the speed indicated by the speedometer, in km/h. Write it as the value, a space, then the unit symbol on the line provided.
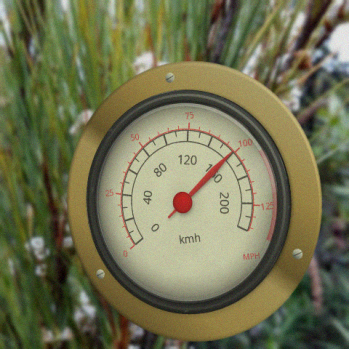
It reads 160 km/h
